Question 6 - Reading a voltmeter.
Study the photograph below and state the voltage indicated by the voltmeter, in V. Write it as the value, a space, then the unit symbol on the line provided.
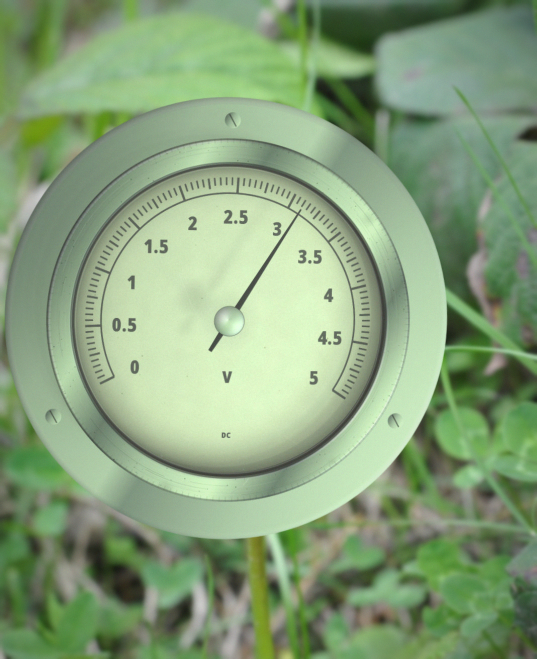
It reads 3.1 V
